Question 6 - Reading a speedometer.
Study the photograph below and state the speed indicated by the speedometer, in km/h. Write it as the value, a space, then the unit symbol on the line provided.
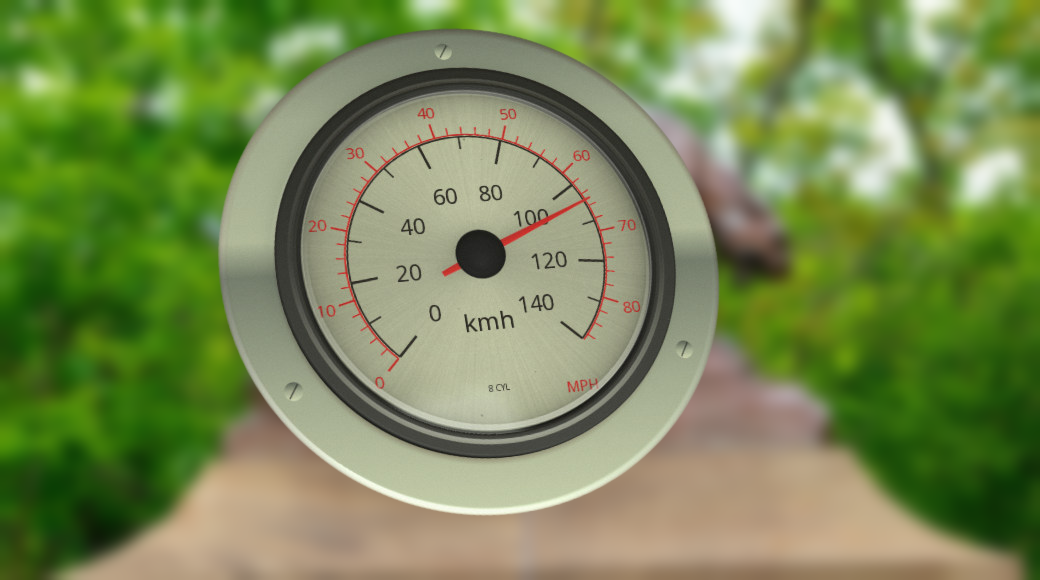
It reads 105 km/h
